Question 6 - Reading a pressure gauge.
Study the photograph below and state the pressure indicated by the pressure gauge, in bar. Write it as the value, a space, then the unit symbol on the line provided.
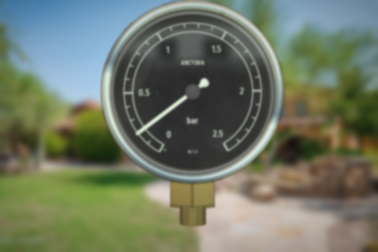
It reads 0.2 bar
